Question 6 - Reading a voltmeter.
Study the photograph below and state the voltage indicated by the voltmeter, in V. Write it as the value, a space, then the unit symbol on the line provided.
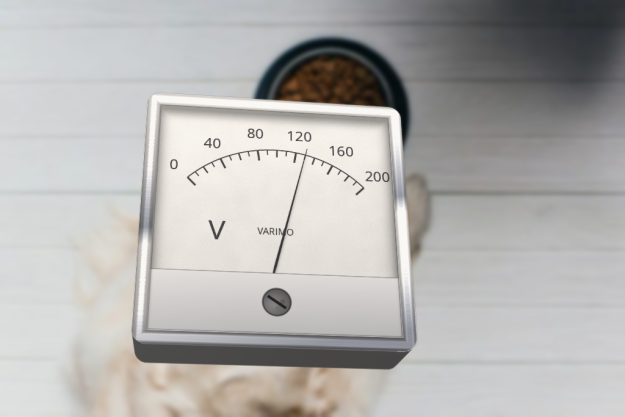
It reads 130 V
